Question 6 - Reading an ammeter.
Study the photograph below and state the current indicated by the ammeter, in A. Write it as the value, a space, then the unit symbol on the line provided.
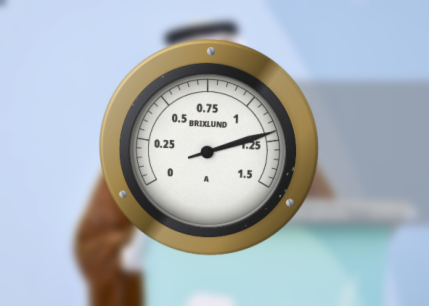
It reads 1.2 A
